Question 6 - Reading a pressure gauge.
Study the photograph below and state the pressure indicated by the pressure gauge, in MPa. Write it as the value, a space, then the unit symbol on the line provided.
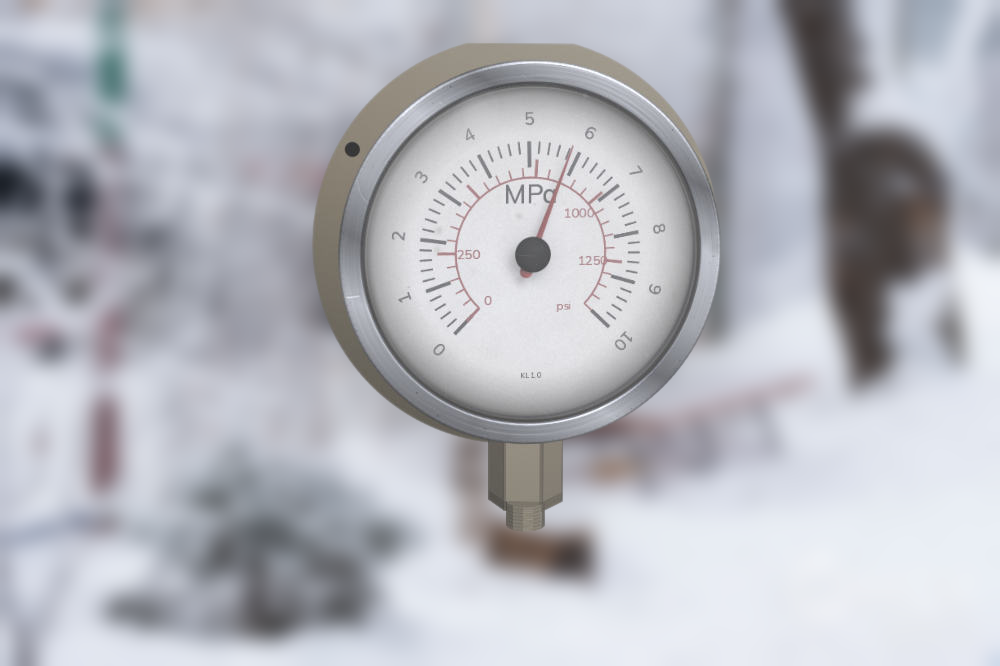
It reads 5.8 MPa
